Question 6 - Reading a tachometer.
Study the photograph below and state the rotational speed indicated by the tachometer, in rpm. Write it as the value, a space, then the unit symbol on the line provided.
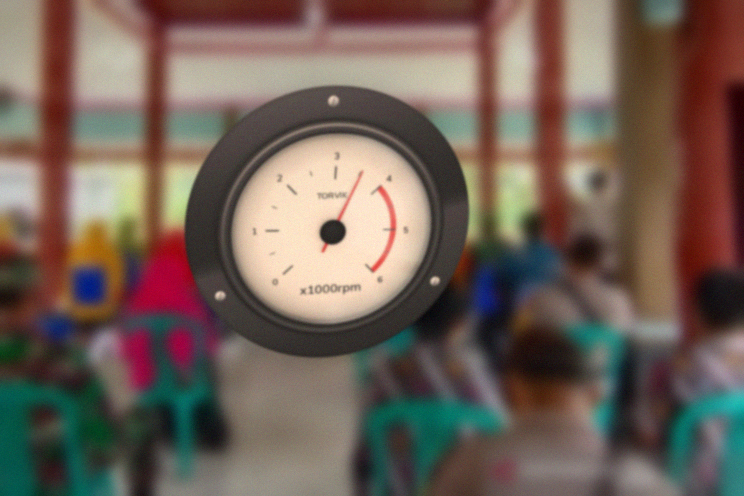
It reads 3500 rpm
